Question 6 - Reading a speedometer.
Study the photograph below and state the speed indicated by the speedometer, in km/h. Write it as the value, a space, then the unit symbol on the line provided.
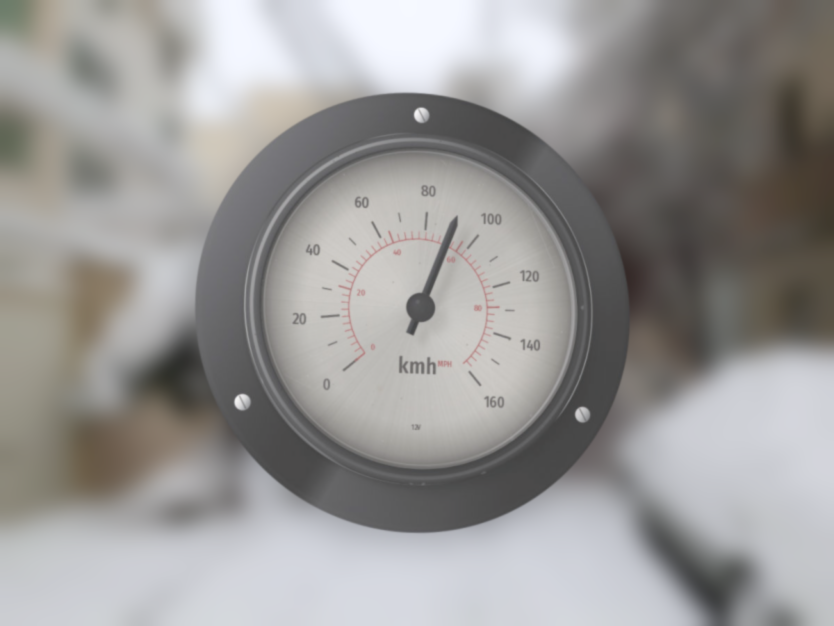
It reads 90 km/h
